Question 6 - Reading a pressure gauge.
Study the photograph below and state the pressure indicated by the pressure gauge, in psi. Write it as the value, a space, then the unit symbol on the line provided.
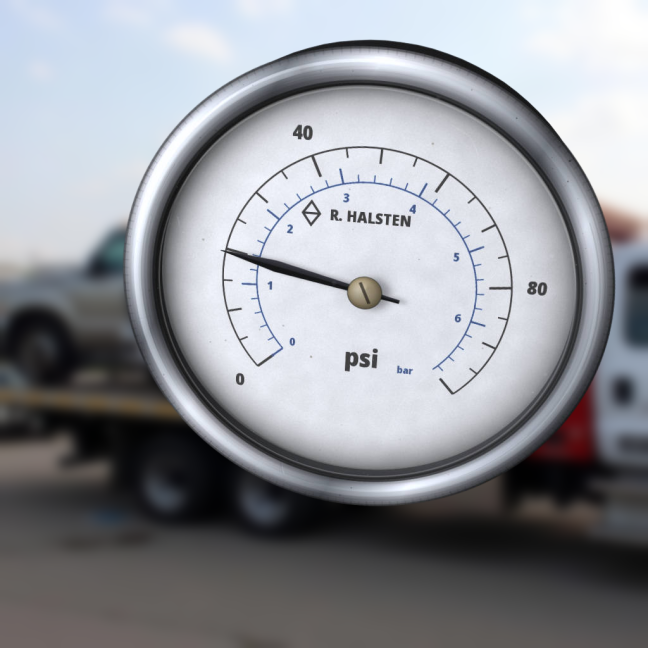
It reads 20 psi
